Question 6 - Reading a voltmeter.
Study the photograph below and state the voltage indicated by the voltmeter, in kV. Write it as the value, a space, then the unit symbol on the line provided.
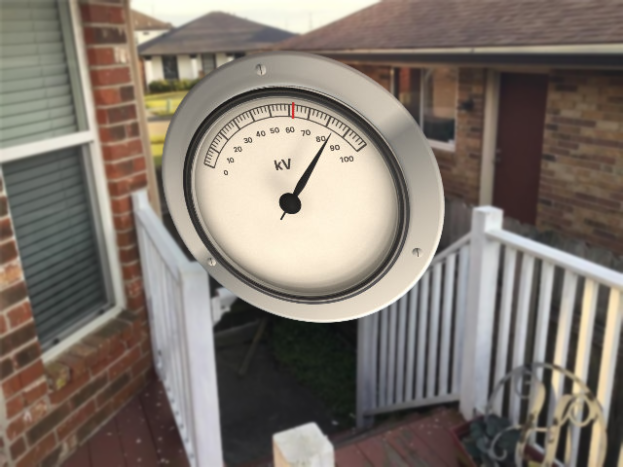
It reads 84 kV
